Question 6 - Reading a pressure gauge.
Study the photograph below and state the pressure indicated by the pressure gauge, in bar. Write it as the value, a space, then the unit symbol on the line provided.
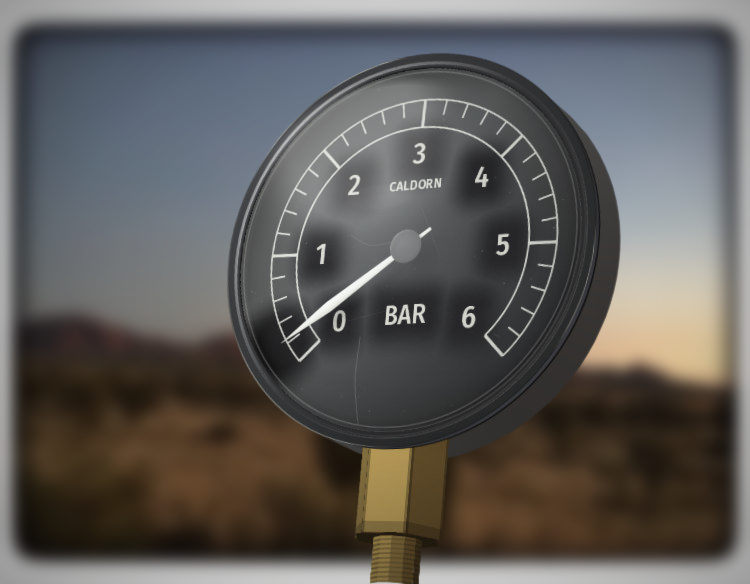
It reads 0.2 bar
